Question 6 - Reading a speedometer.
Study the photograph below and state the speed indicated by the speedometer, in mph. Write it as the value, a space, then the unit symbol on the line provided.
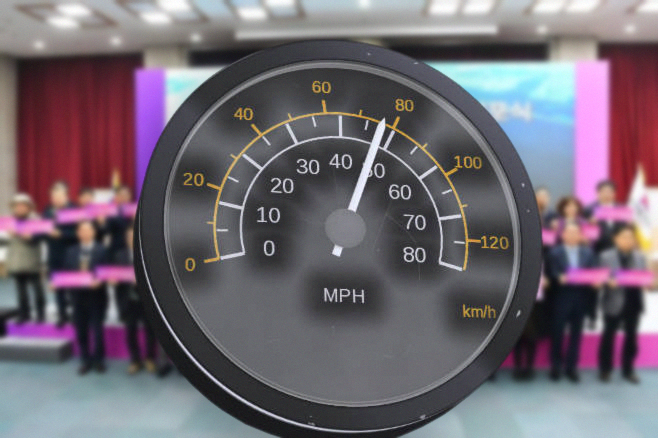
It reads 47.5 mph
